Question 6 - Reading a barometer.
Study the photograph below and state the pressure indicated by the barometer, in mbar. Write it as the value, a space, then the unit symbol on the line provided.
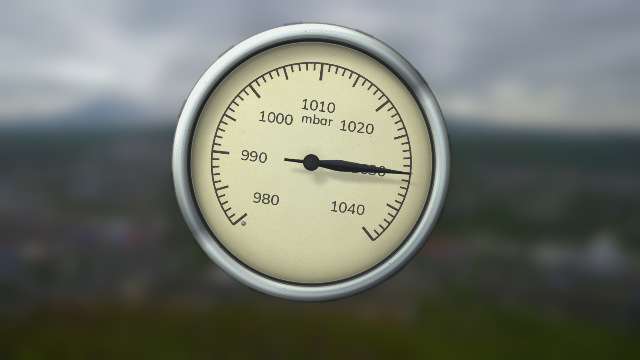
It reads 1030 mbar
